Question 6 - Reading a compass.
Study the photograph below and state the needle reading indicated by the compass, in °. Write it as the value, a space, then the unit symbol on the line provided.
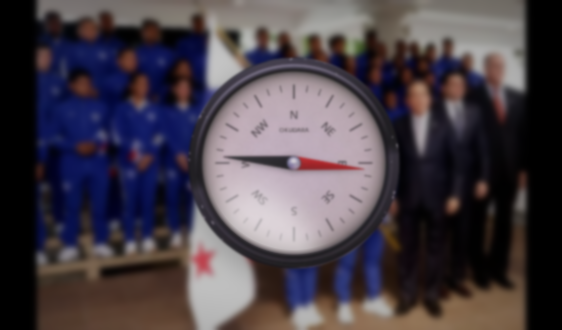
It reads 95 °
